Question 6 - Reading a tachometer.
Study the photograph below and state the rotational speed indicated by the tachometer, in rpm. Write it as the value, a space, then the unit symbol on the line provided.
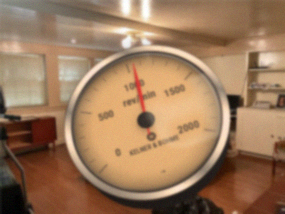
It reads 1050 rpm
